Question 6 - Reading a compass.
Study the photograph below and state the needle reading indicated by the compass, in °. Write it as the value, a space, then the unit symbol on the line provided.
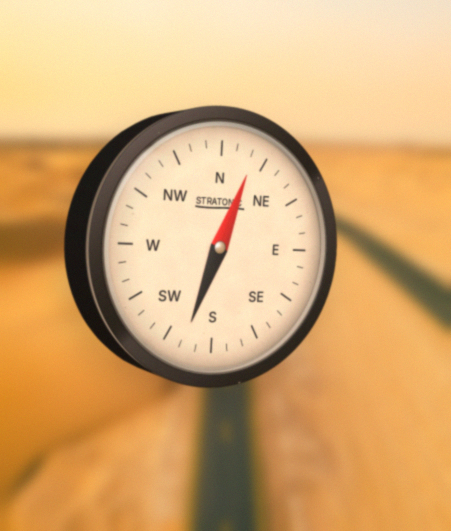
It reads 20 °
